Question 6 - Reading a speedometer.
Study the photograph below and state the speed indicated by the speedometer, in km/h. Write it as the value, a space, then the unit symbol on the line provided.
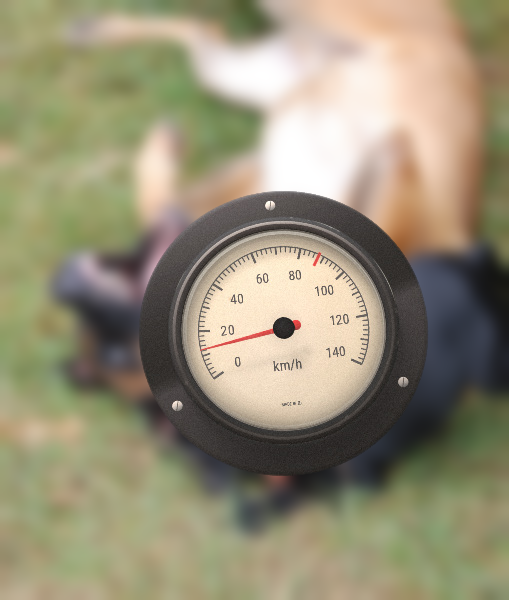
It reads 12 km/h
